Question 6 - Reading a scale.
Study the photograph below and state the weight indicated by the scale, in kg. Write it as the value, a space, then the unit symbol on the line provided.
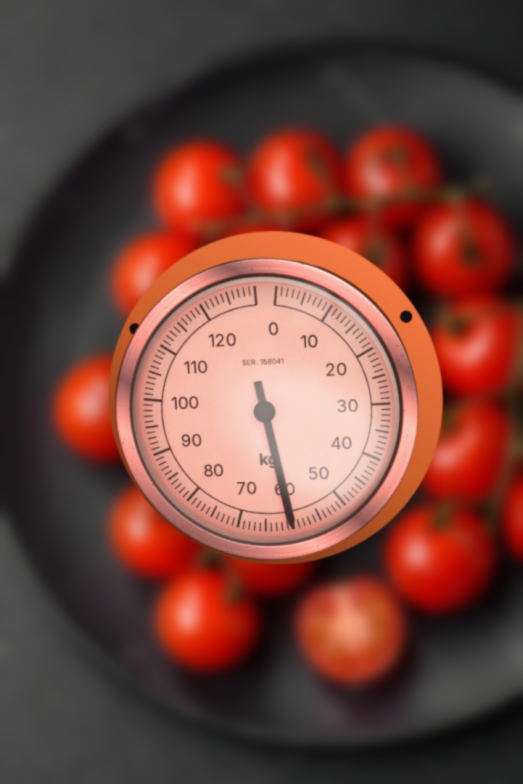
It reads 60 kg
